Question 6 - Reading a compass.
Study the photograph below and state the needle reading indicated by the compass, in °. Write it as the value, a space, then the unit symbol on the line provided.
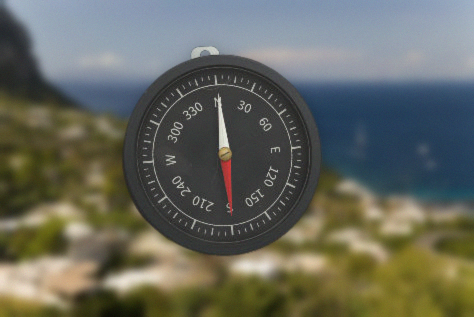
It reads 180 °
